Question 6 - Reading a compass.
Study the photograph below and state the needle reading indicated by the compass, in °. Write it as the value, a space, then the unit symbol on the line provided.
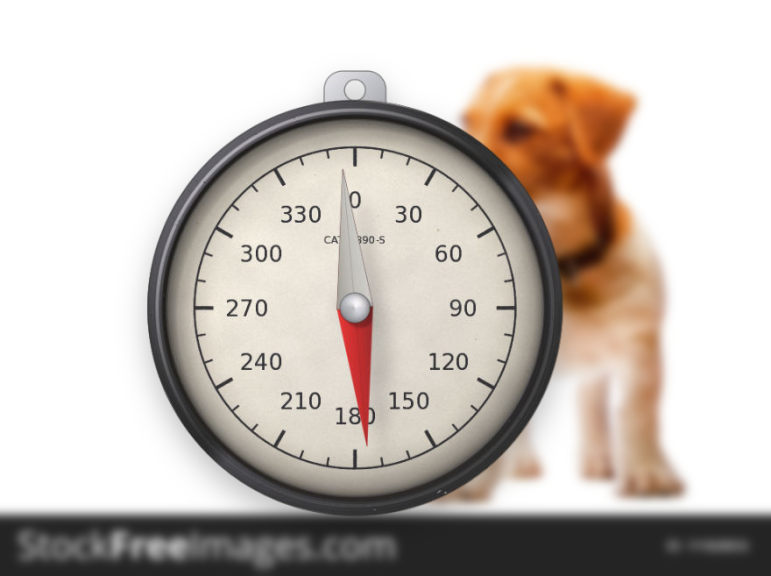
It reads 175 °
